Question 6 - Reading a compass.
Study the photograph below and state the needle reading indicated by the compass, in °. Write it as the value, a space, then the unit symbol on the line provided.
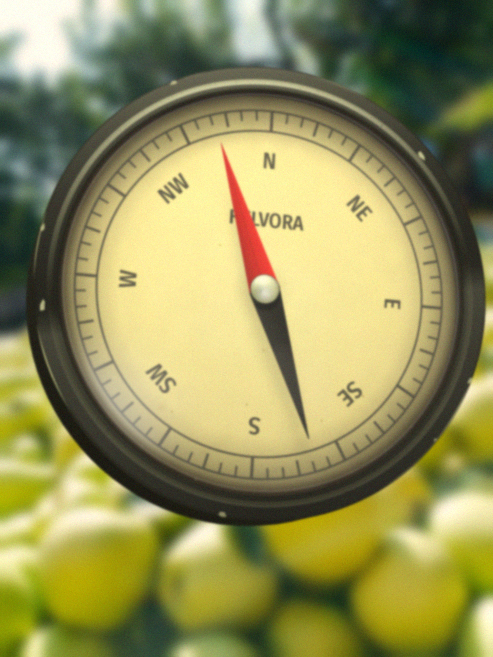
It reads 340 °
